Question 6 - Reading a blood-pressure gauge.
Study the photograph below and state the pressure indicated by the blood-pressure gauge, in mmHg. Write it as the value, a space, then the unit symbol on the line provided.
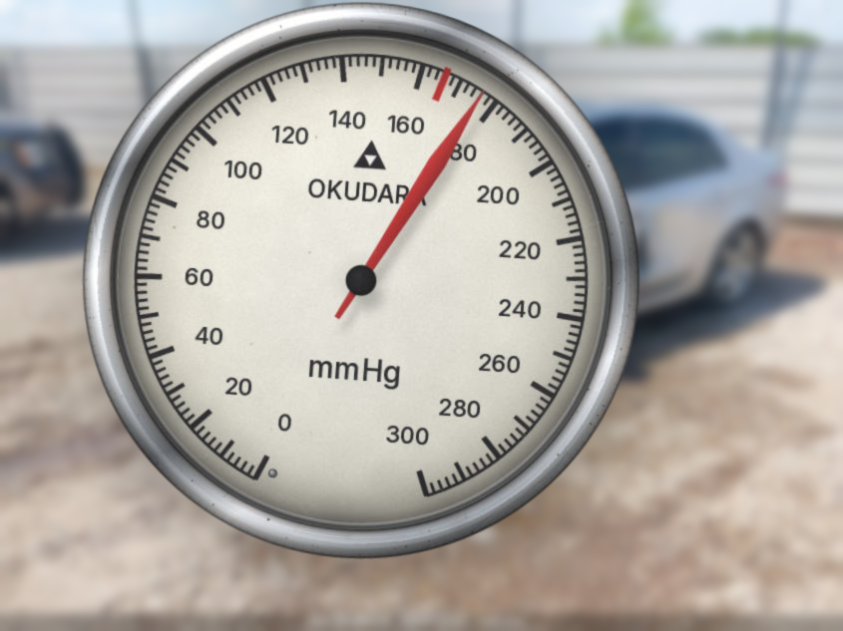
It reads 176 mmHg
